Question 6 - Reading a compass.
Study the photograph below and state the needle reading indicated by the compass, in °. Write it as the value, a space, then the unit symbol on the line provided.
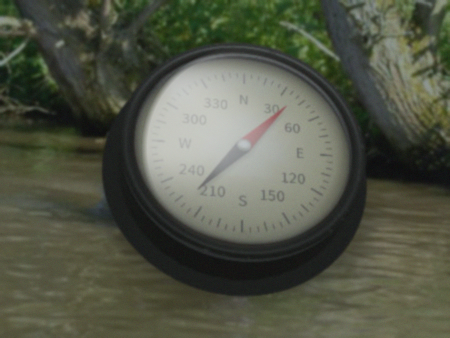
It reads 40 °
